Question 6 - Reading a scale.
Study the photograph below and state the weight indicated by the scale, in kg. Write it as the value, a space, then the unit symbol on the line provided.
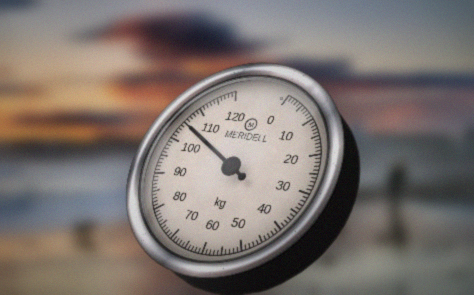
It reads 105 kg
